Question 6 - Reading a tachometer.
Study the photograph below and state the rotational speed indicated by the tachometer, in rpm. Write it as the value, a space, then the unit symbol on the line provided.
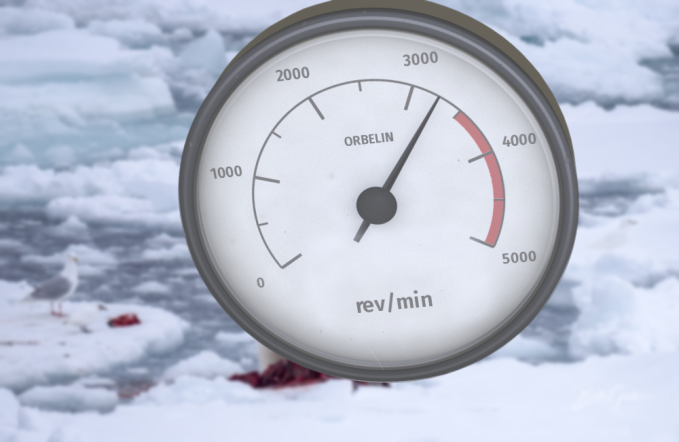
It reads 3250 rpm
